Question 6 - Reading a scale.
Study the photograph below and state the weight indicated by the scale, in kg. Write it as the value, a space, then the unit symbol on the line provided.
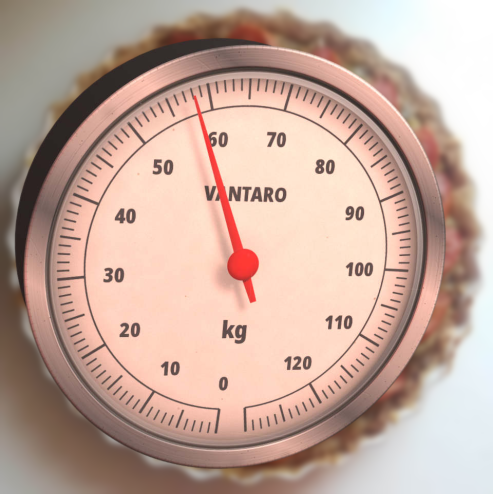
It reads 58 kg
